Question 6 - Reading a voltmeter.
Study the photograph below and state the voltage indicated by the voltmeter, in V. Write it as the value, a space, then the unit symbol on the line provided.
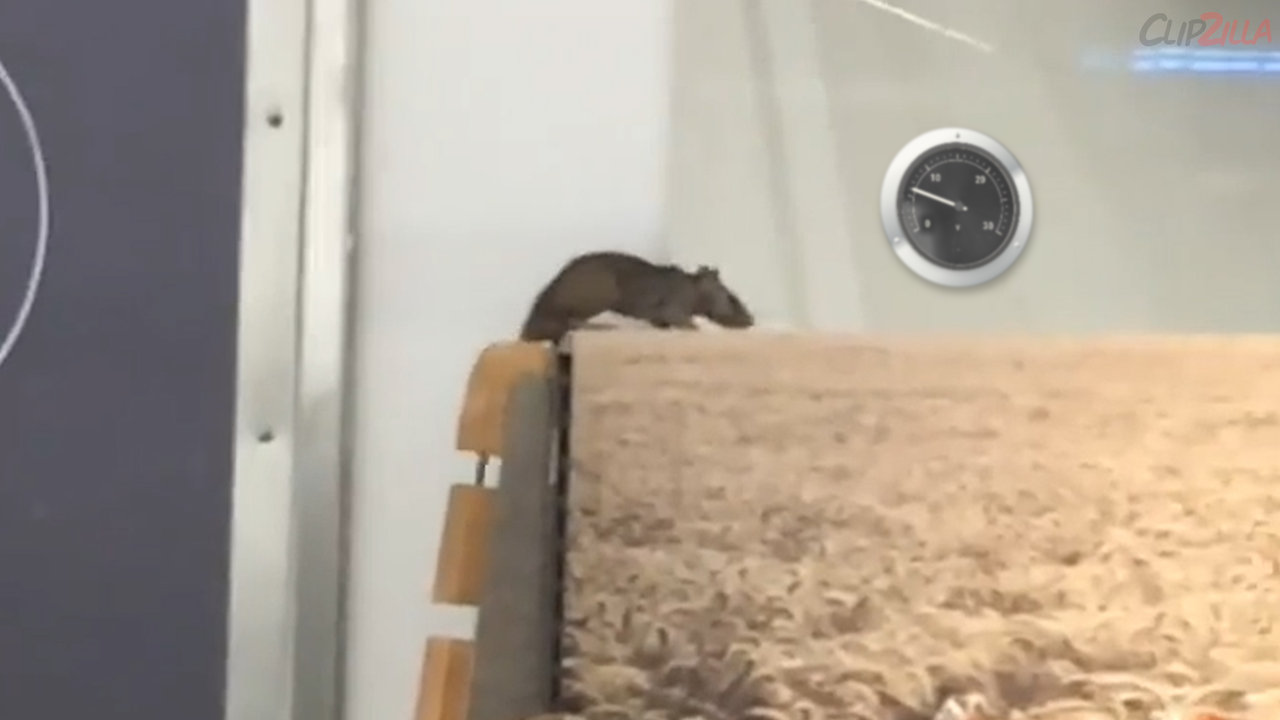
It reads 6 V
